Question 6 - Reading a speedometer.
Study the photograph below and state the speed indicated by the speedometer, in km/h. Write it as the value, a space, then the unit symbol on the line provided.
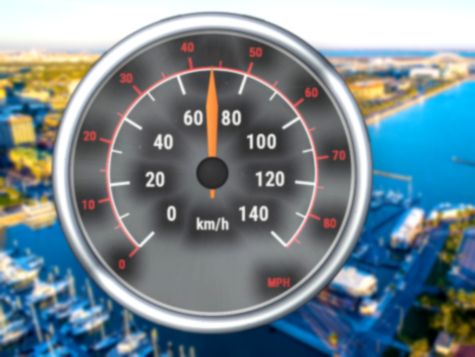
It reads 70 km/h
